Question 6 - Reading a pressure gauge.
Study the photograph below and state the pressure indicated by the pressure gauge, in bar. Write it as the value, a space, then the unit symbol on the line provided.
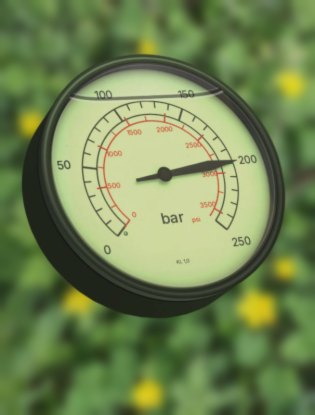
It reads 200 bar
